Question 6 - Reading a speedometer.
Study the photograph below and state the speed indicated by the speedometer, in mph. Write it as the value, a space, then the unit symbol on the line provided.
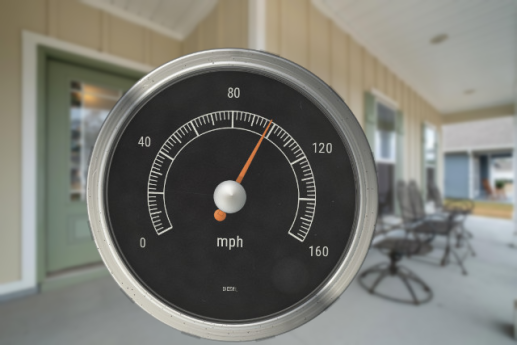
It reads 98 mph
